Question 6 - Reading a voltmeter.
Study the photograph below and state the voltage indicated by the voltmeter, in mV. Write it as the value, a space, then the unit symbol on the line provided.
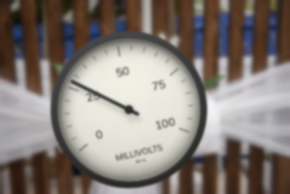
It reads 27.5 mV
